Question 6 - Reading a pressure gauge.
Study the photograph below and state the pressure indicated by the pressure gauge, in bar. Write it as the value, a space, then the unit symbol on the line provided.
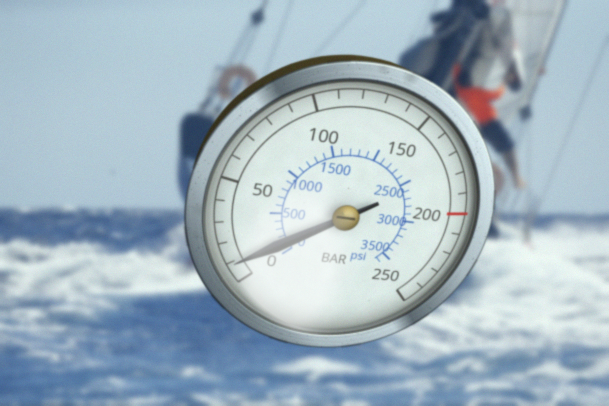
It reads 10 bar
